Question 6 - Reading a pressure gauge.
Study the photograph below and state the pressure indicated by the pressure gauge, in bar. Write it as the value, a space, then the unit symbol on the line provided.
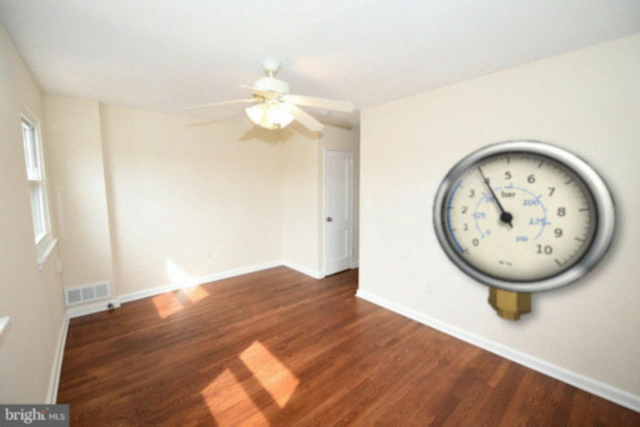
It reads 4 bar
